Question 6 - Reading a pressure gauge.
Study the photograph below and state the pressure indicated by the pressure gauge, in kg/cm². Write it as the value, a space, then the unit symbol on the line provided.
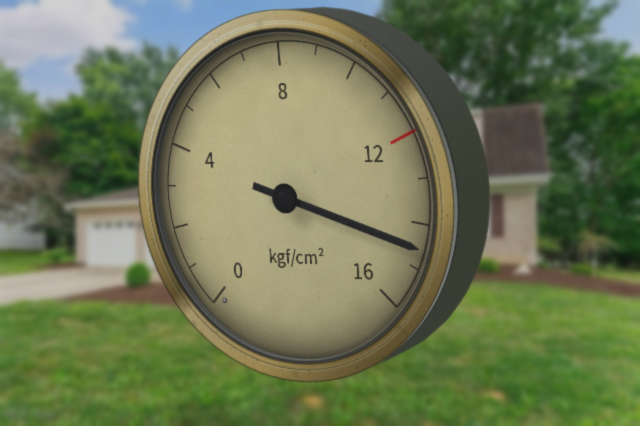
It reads 14.5 kg/cm²
